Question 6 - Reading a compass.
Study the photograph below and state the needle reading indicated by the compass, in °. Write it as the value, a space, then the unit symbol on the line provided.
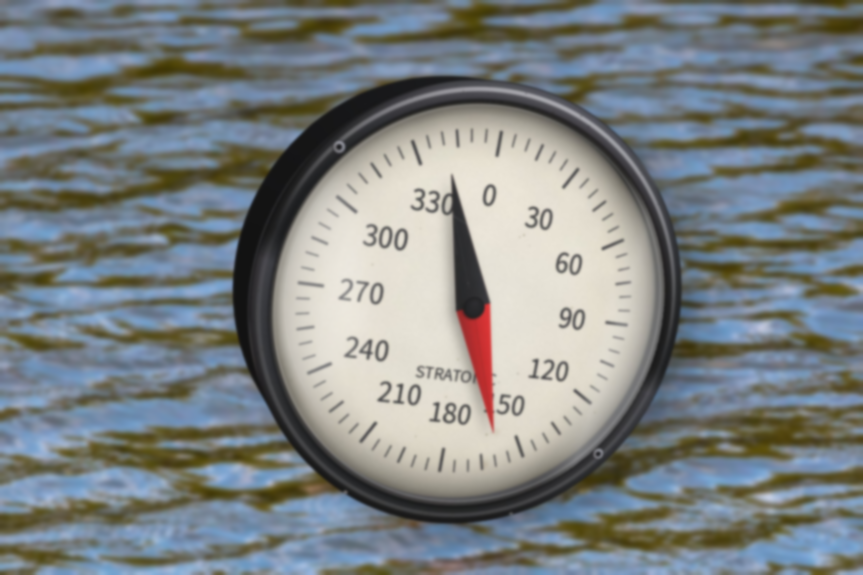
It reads 160 °
